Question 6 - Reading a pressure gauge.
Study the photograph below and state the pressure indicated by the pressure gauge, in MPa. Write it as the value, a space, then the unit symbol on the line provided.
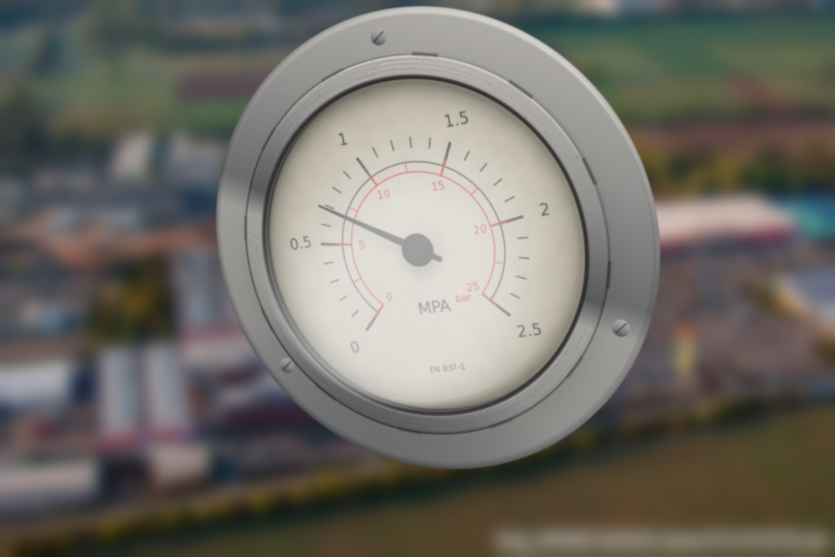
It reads 0.7 MPa
